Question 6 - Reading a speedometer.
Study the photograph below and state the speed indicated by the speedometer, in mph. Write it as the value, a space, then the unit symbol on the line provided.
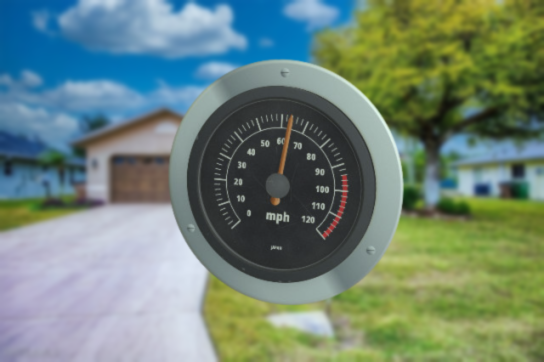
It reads 64 mph
